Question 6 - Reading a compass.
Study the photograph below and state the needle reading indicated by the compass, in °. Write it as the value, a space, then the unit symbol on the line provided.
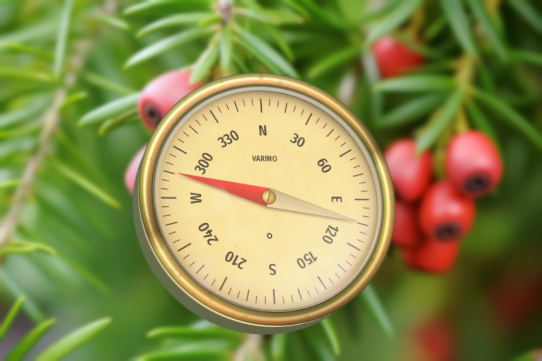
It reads 285 °
